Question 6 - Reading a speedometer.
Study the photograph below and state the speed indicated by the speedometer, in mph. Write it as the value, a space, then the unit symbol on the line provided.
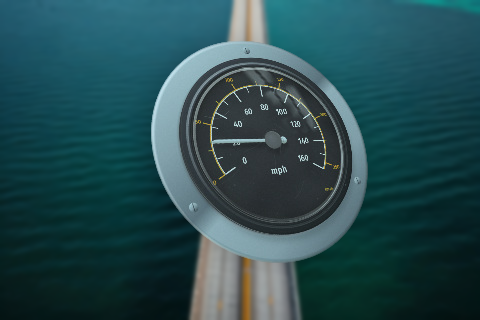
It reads 20 mph
